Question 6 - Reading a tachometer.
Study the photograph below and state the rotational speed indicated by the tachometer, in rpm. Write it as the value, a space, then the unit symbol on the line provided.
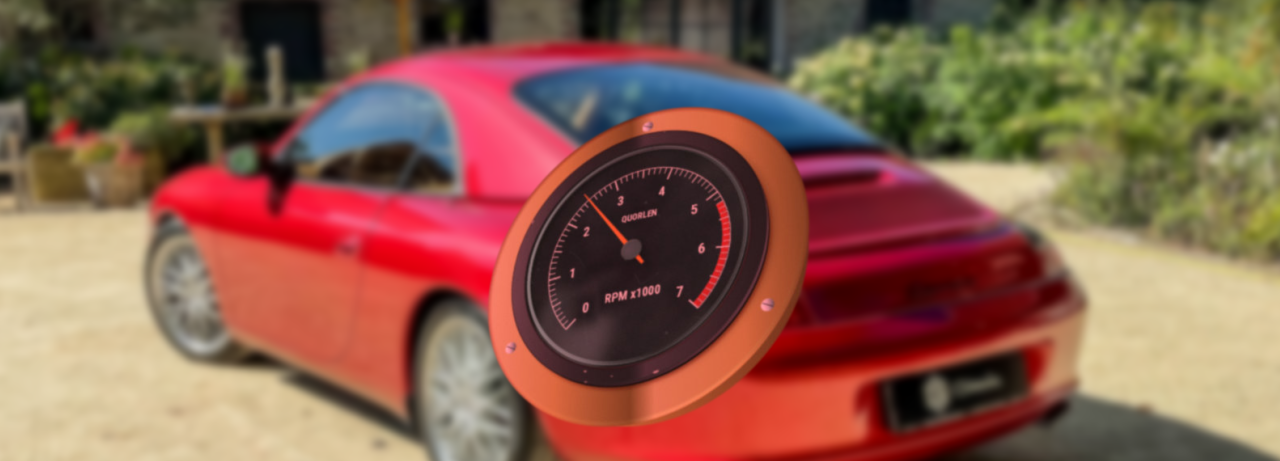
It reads 2500 rpm
